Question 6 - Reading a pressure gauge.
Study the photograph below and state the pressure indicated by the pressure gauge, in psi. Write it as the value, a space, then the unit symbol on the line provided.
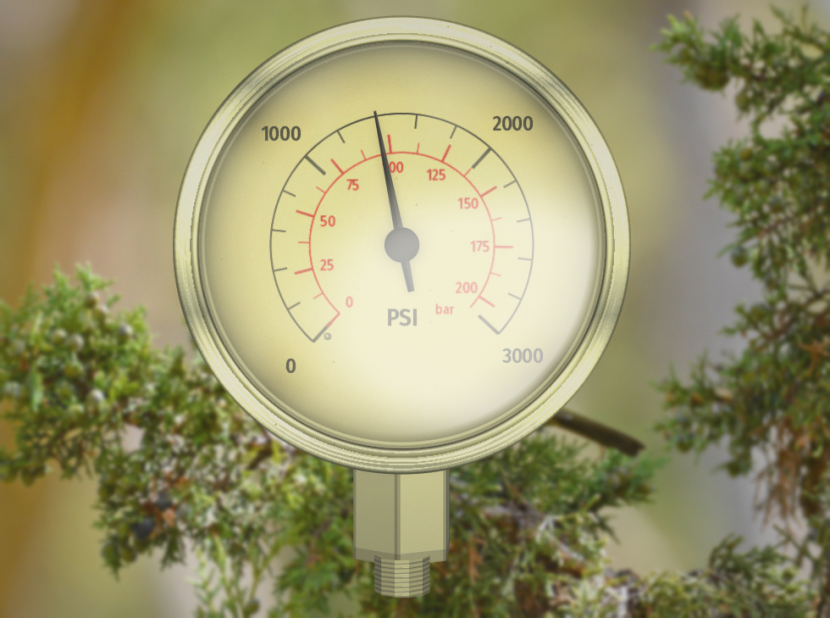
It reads 1400 psi
